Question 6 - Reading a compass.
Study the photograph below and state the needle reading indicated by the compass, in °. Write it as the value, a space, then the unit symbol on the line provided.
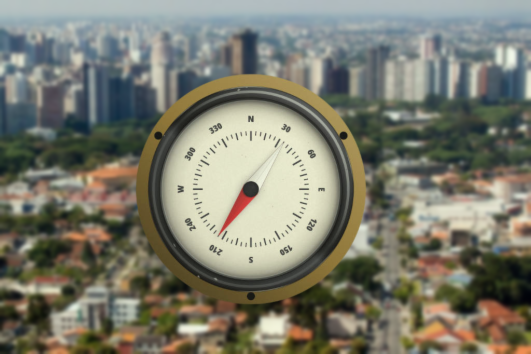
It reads 215 °
